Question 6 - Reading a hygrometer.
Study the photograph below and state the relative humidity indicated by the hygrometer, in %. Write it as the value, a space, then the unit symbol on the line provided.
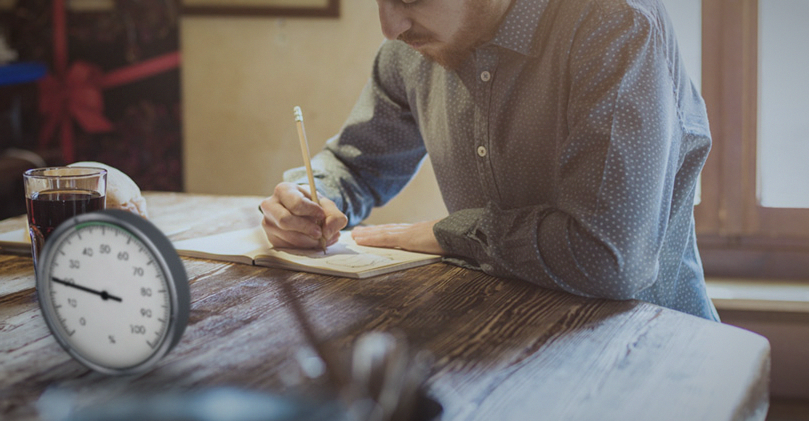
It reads 20 %
